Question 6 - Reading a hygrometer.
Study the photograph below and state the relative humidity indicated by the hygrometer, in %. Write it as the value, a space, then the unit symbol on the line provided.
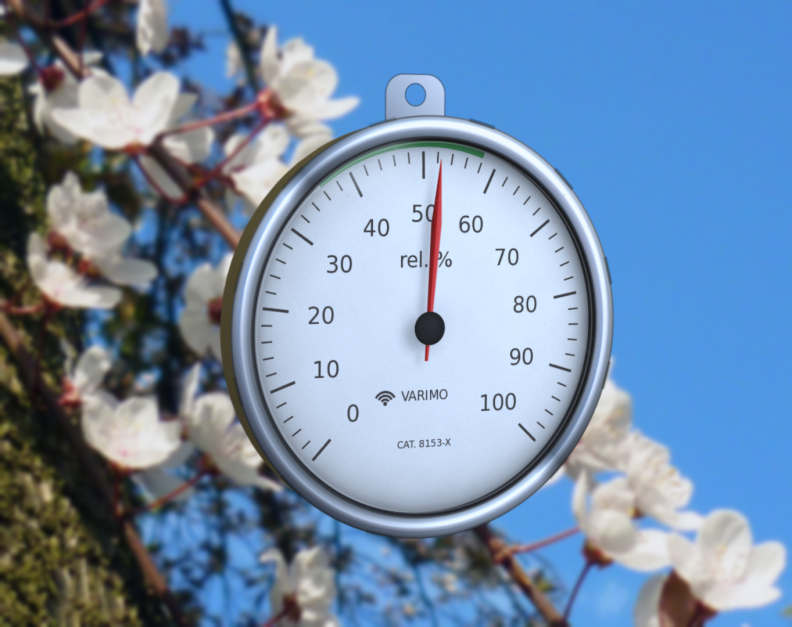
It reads 52 %
